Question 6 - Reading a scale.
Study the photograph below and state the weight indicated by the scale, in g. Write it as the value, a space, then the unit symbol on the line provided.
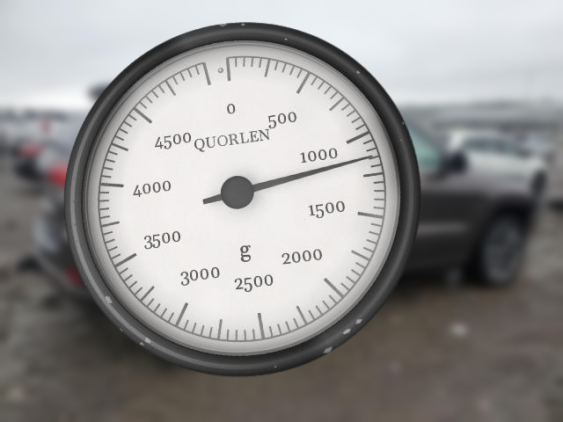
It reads 1150 g
